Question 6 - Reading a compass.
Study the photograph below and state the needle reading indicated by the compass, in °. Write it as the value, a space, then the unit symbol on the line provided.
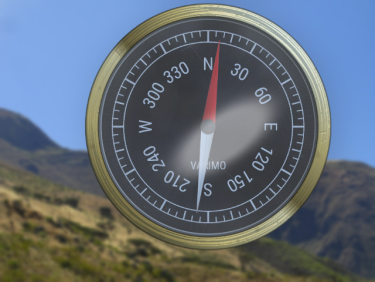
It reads 7.5 °
